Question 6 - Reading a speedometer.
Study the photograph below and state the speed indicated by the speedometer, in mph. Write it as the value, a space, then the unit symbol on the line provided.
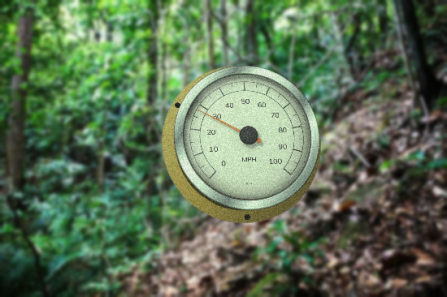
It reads 27.5 mph
